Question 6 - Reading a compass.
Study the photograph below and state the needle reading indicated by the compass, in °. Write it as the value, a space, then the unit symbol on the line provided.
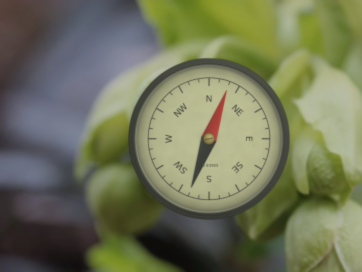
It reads 20 °
